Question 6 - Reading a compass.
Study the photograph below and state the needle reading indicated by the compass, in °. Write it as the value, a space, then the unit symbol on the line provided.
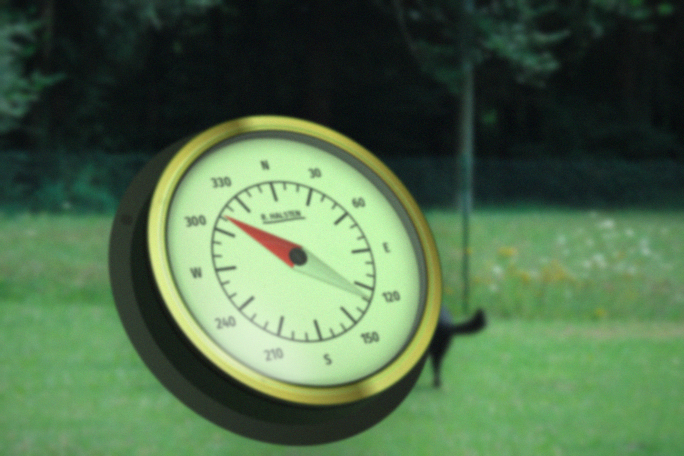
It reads 310 °
